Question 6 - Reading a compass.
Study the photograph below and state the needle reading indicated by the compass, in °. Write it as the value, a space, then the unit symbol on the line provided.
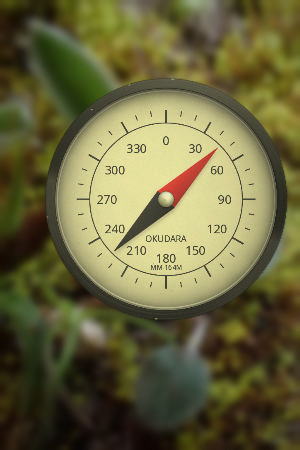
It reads 45 °
